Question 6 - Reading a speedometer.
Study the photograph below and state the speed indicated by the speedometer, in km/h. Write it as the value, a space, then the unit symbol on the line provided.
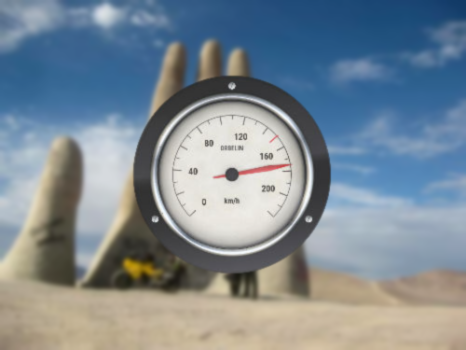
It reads 175 km/h
